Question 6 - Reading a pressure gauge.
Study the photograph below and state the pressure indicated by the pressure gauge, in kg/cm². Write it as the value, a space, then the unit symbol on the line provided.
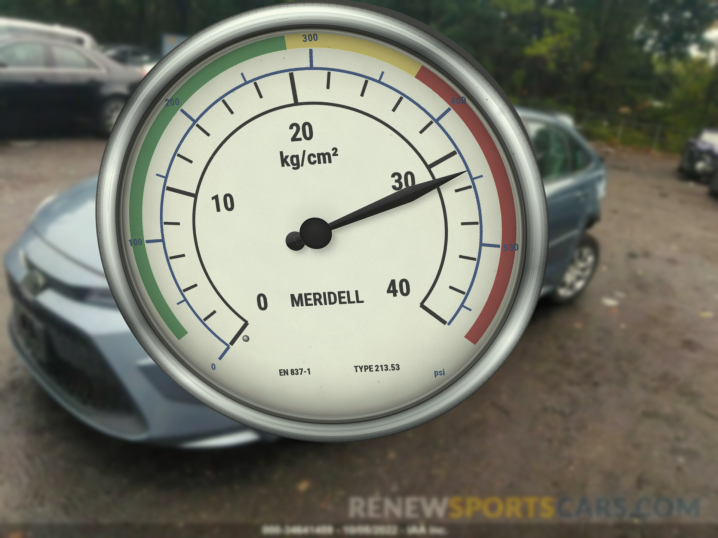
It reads 31 kg/cm²
